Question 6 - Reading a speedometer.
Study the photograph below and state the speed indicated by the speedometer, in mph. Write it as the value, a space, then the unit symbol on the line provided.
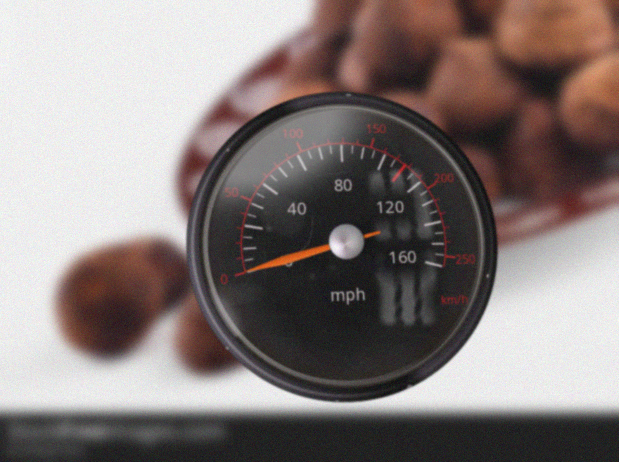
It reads 0 mph
